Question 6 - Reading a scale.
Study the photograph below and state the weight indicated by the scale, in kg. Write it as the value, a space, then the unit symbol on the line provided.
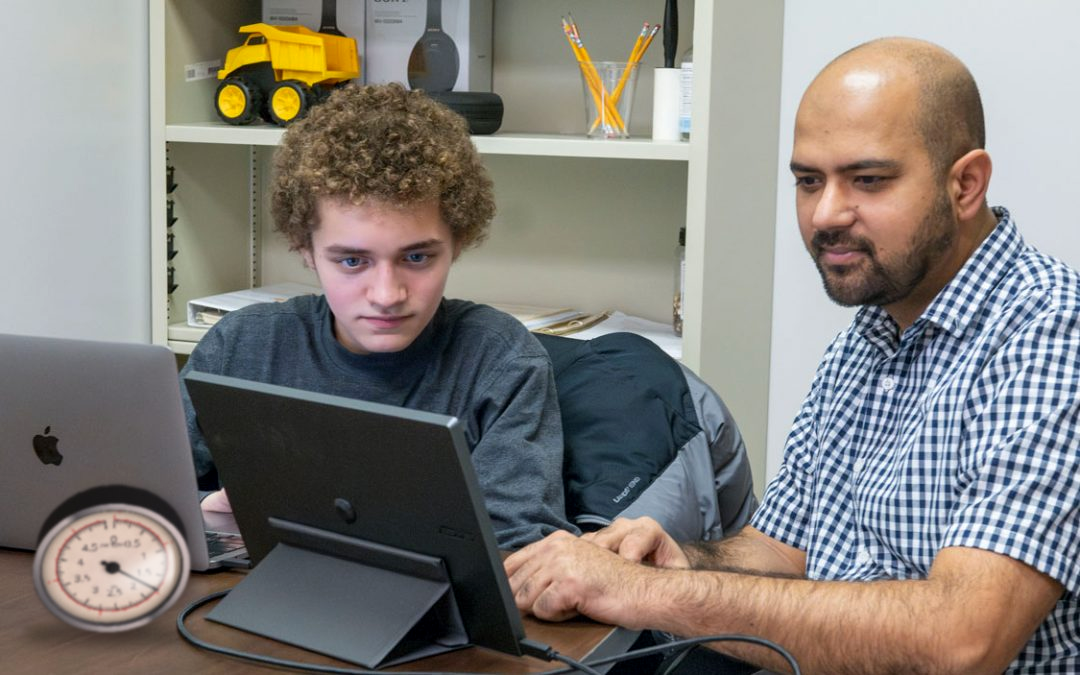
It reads 1.75 kg
